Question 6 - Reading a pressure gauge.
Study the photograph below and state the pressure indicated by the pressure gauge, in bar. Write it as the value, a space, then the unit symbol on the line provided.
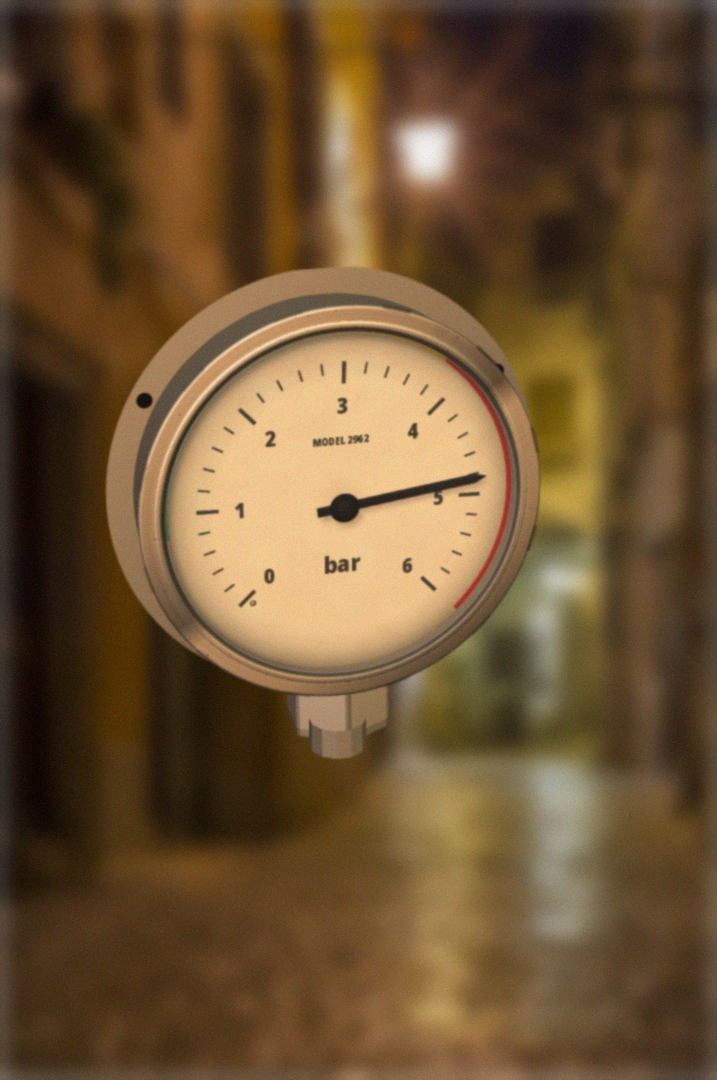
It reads 4.8 bar
